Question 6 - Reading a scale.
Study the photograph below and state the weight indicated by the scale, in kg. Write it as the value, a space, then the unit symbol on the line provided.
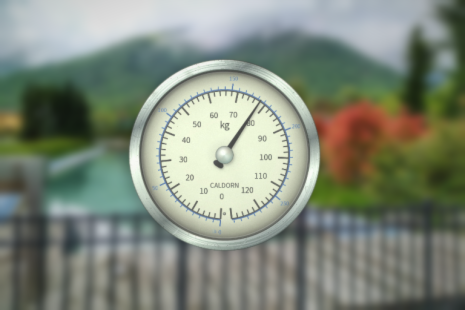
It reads 78 kg
